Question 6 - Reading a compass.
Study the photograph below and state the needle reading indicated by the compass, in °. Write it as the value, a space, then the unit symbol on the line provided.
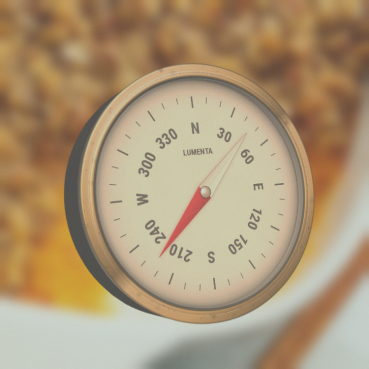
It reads 225 °
